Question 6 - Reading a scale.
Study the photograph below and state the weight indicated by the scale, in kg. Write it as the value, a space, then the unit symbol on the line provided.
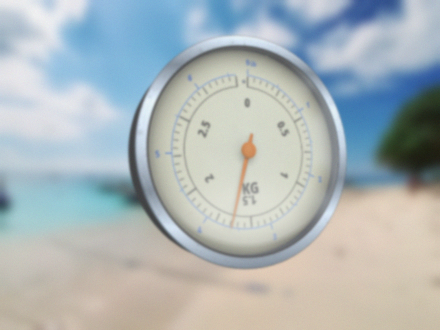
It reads 1.65 kg
